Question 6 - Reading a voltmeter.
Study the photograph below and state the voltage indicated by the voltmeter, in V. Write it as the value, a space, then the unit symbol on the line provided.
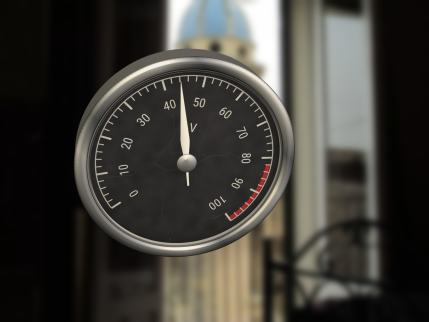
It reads 44 V
